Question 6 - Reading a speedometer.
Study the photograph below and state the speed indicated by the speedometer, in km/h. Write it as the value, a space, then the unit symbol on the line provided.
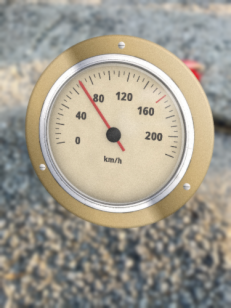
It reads 70 km/h
